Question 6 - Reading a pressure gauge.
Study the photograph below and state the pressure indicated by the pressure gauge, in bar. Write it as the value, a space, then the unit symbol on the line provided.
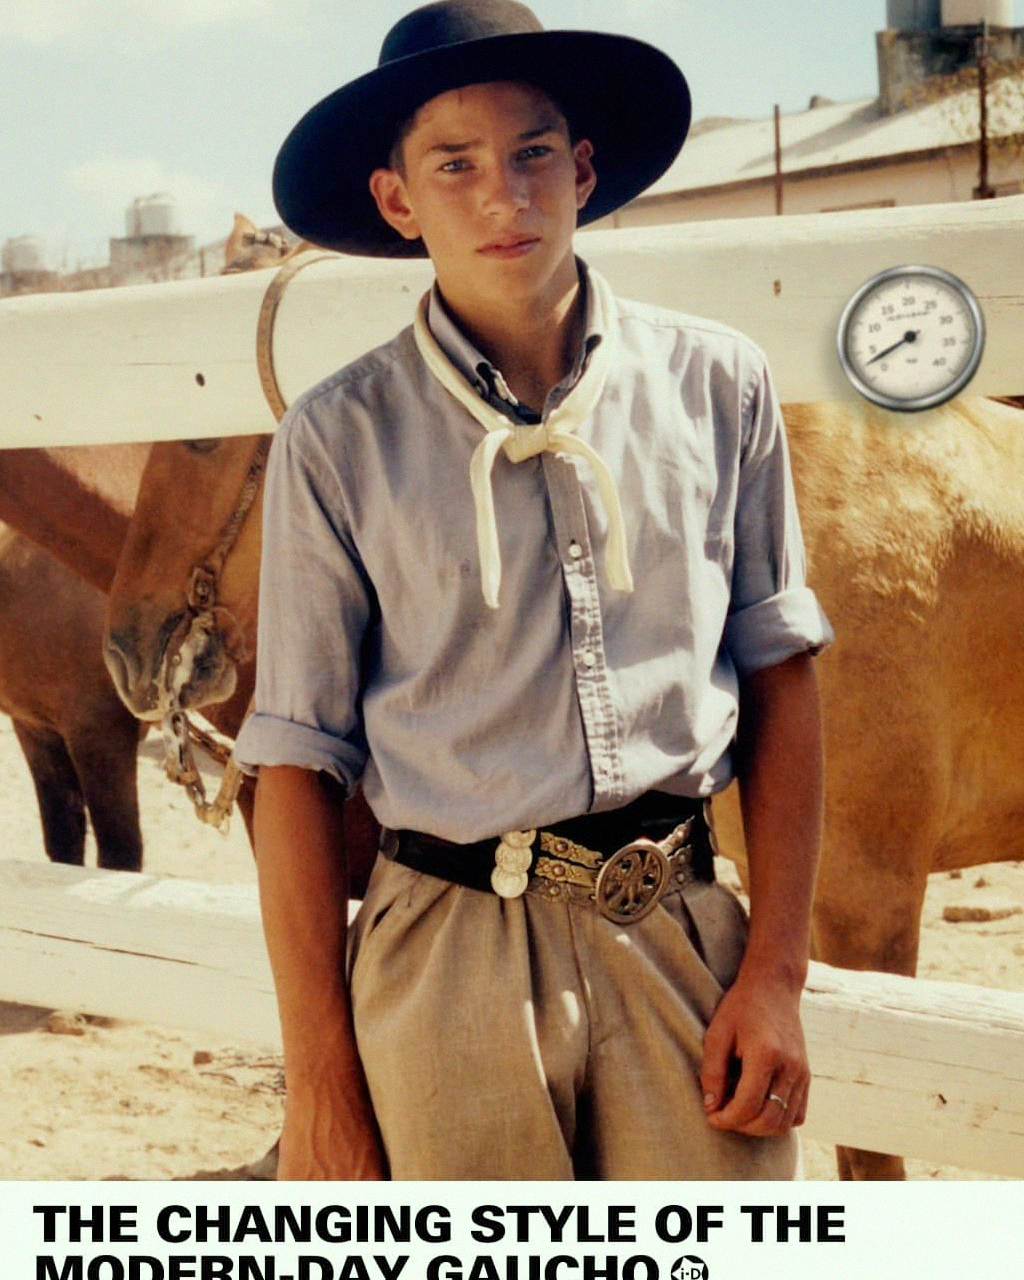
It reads 2.5 bar
